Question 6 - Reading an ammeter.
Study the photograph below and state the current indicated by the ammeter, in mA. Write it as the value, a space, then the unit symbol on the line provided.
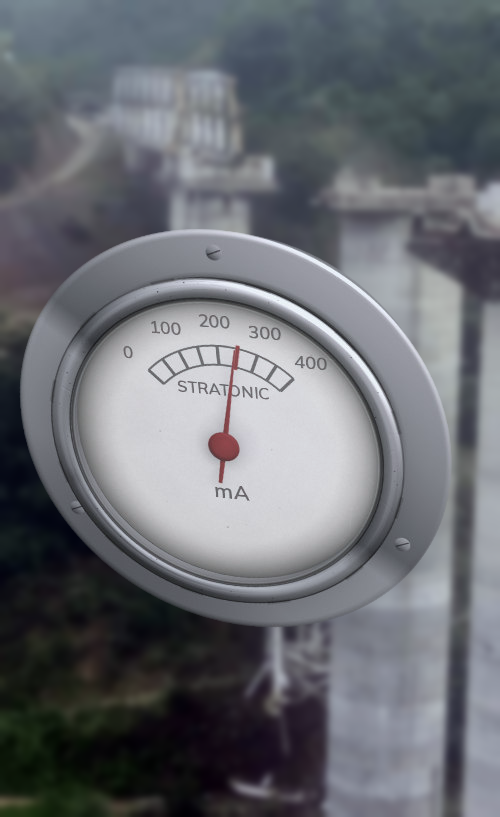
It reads 250 mA
